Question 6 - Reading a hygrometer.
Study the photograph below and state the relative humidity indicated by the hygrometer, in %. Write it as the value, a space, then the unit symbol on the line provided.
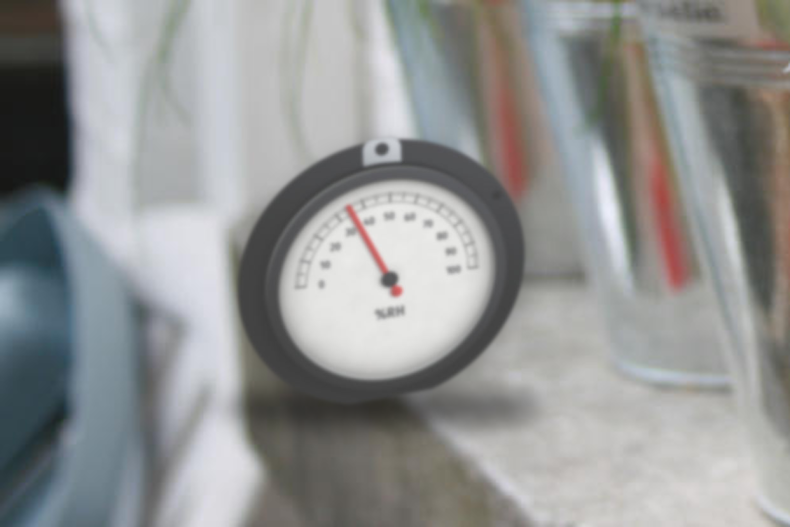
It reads 35 %
